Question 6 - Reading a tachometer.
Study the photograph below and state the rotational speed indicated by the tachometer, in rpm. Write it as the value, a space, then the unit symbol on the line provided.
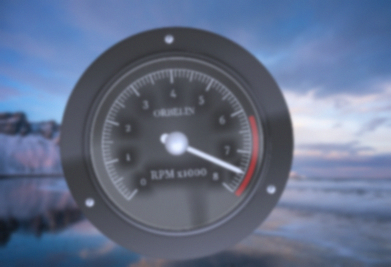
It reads 7500 rpm
